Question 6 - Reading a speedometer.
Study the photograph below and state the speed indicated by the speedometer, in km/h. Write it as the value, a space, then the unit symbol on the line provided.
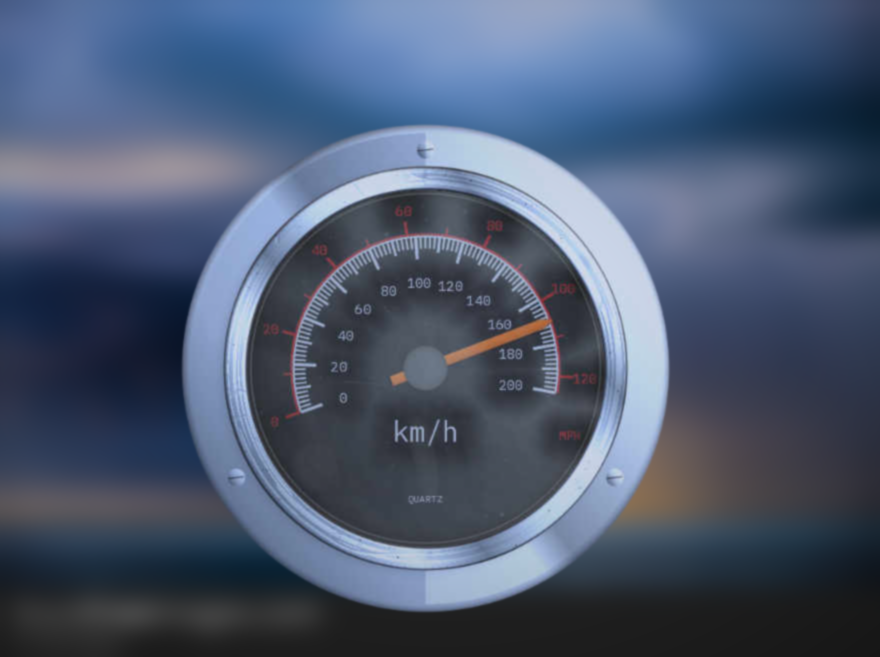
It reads 170 km/h
